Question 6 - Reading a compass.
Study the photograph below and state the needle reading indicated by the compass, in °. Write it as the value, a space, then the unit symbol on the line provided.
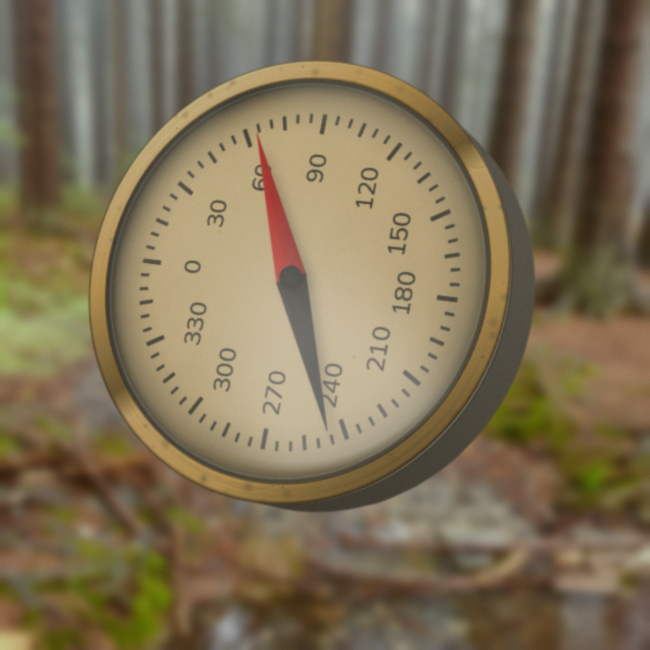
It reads 65 °
